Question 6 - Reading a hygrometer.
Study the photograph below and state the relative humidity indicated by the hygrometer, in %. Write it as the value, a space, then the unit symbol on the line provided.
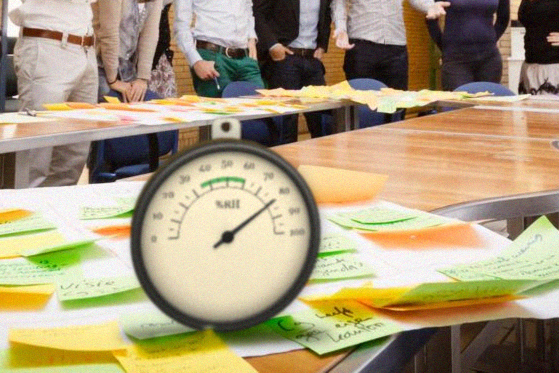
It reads 80 %
